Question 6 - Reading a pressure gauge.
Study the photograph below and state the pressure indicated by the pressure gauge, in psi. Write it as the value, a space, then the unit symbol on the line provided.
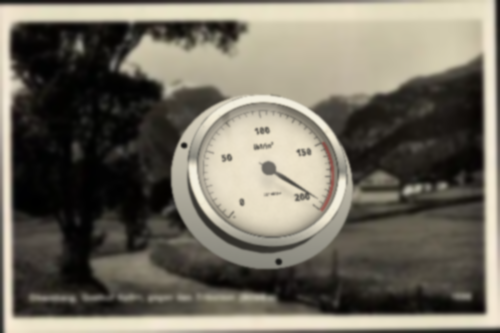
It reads 195 psi
